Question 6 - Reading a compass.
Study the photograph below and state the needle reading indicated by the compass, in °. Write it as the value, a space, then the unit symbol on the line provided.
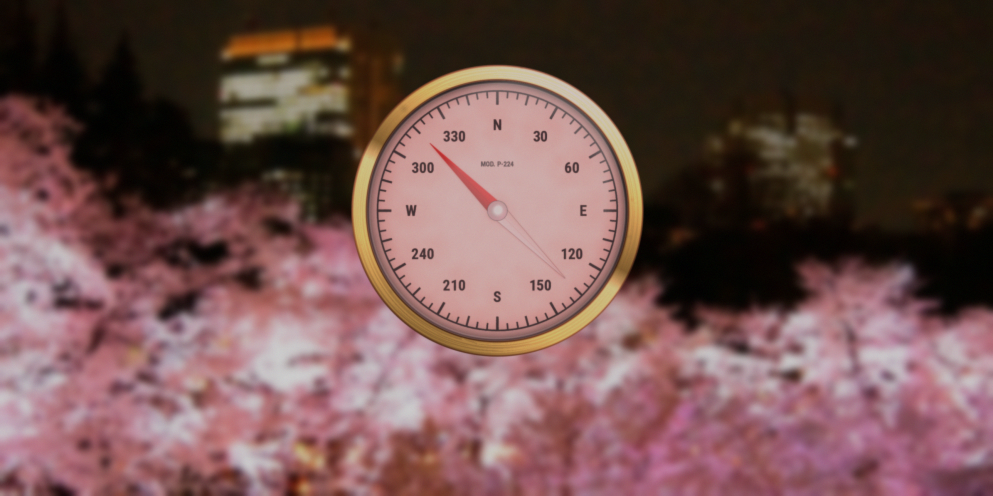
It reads 315 °
